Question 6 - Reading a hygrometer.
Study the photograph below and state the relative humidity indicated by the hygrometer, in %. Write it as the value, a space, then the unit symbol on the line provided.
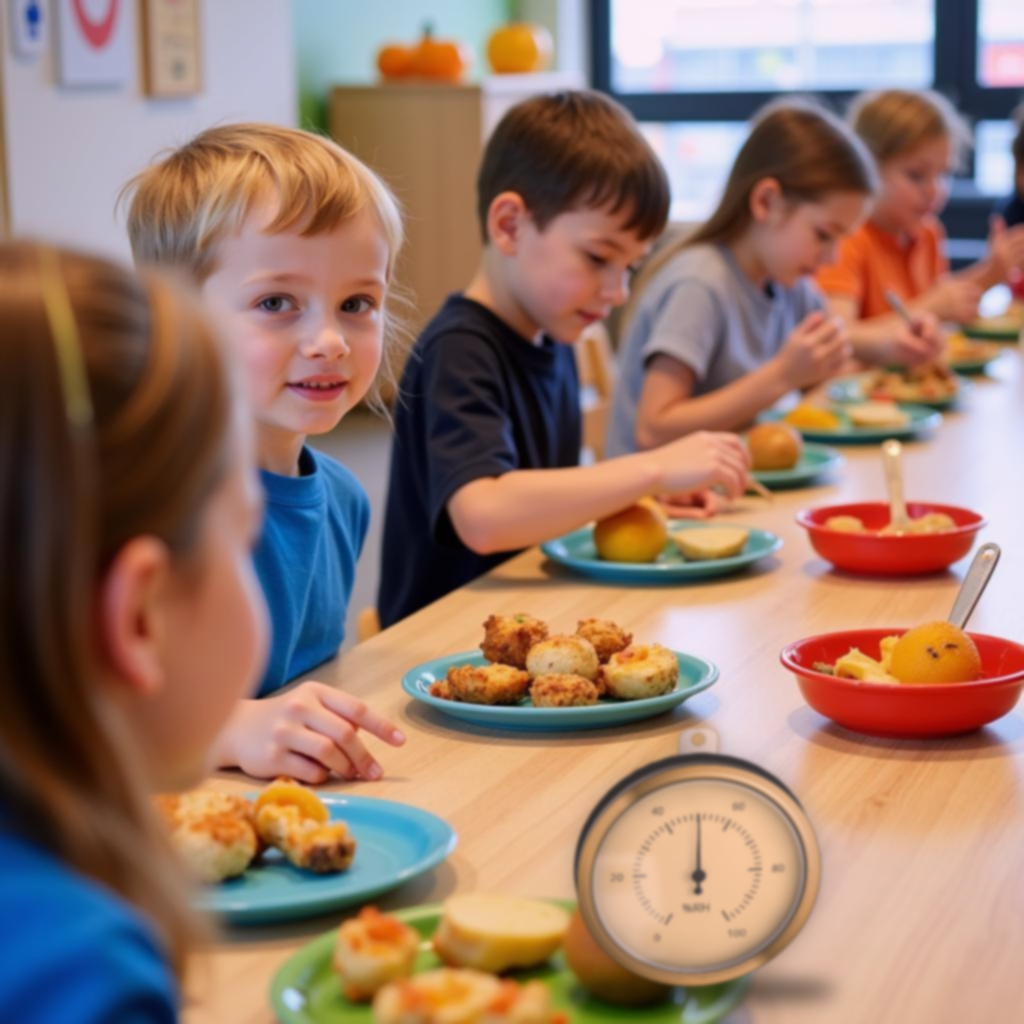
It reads 50 %
